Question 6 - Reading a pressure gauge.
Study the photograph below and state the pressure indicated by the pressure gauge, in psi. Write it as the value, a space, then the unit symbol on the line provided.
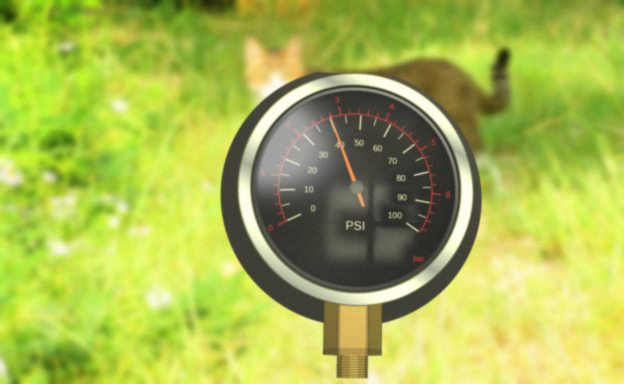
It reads 40 psi
